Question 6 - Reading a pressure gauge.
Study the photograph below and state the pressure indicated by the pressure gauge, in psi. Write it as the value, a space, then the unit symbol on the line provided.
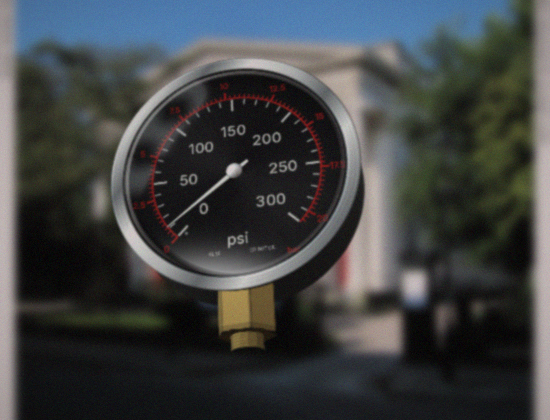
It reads 10 psi
